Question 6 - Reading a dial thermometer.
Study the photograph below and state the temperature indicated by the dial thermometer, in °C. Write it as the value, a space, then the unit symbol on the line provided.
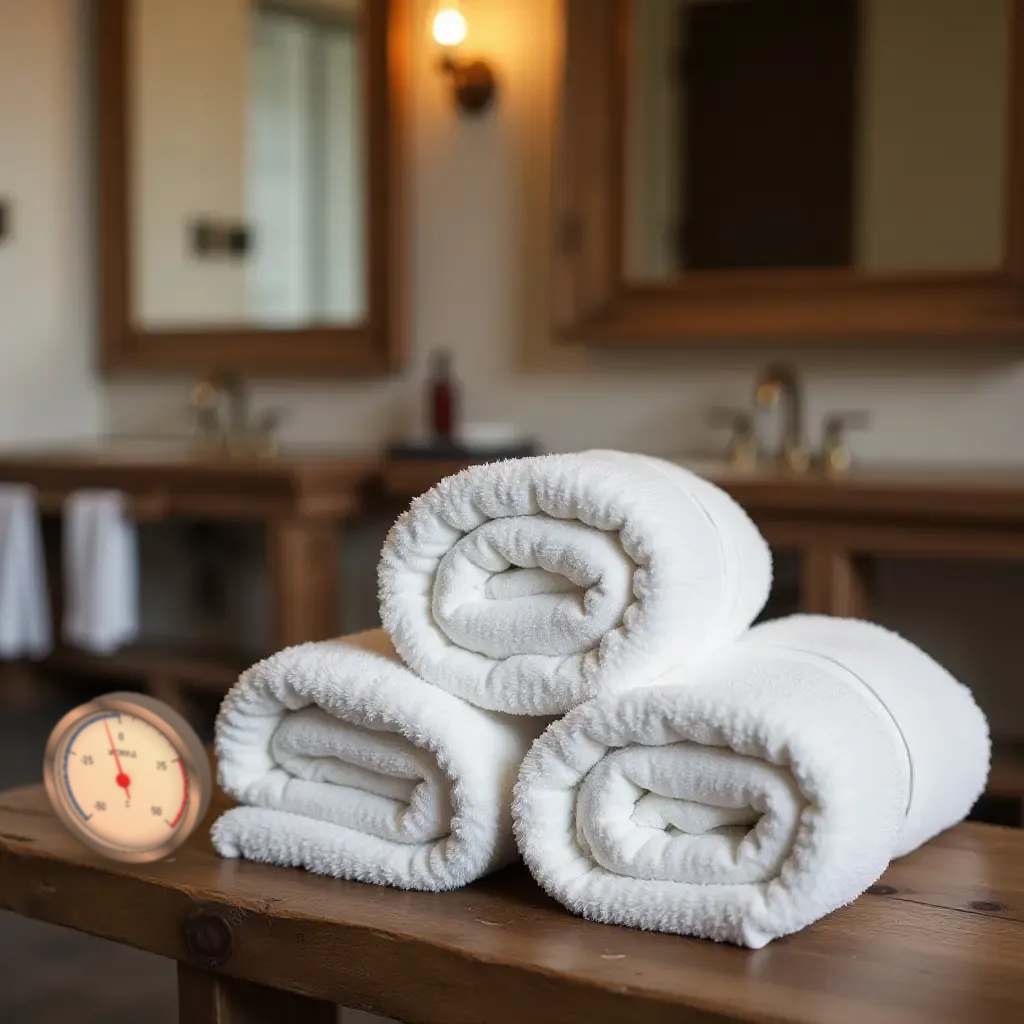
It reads -5 °C
